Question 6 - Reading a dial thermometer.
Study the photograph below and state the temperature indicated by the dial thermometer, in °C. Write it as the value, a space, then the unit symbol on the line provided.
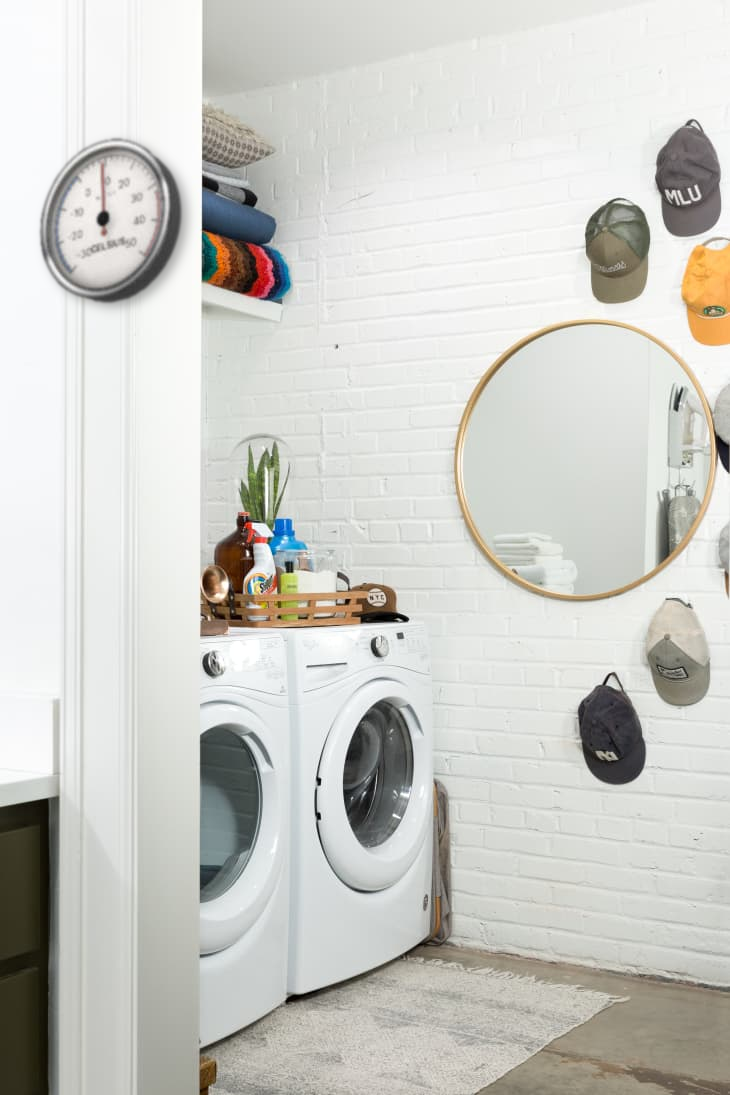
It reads 10 °C
